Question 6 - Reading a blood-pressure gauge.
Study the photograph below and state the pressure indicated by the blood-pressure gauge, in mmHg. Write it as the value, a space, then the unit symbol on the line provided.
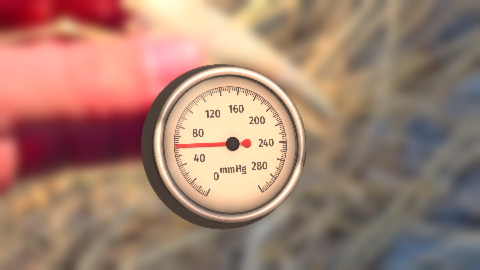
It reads 60 mmHg
